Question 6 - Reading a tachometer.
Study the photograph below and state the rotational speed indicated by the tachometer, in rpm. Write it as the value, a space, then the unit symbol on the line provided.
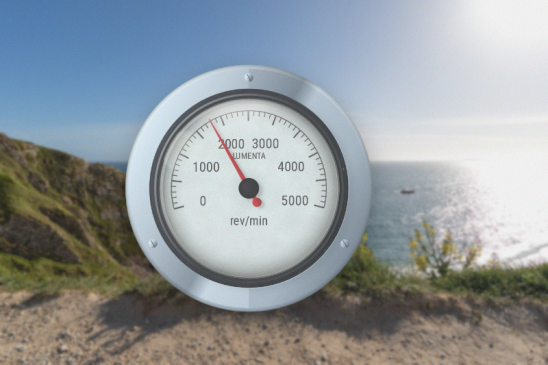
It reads 1800 rpm
